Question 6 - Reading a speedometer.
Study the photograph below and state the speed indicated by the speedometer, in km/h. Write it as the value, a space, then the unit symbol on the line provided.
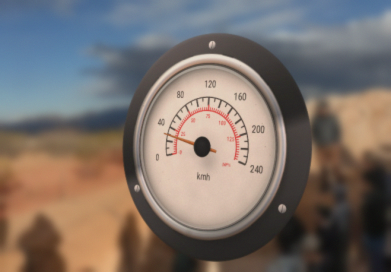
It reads 30 km/h
